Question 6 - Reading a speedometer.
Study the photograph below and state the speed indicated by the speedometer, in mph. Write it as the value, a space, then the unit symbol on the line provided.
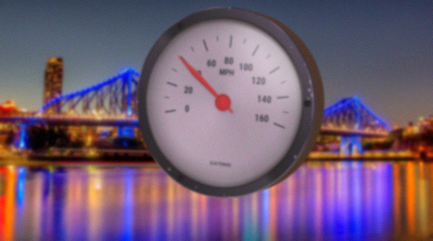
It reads 40 mph
